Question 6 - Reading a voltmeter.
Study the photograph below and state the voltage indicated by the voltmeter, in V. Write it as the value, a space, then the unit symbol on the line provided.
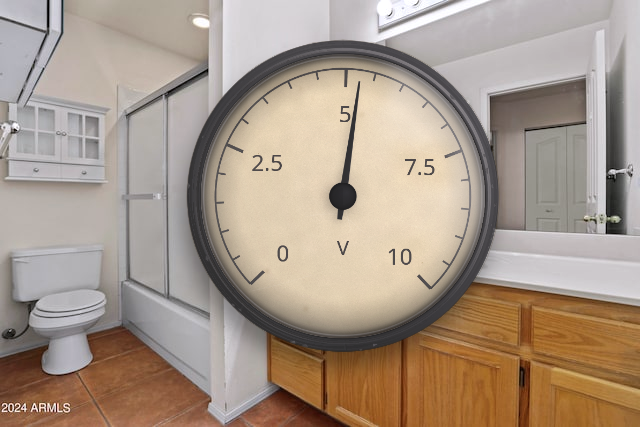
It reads 5.25 V
